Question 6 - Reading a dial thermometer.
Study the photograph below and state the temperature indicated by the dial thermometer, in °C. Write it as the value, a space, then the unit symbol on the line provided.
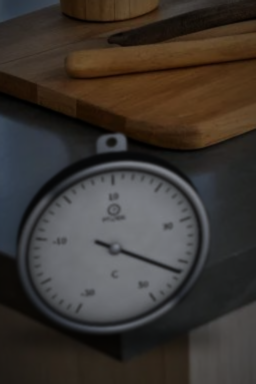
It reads 42 °C
